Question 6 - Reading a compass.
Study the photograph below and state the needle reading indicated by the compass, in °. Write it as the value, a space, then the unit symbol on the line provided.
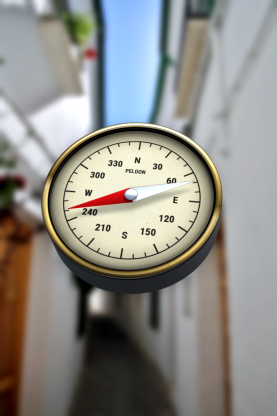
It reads 250 °
